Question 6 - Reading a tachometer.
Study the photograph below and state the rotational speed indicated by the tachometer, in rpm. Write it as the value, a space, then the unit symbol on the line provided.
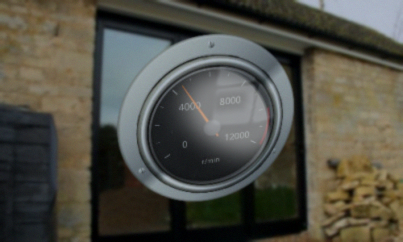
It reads 4500 rpm
